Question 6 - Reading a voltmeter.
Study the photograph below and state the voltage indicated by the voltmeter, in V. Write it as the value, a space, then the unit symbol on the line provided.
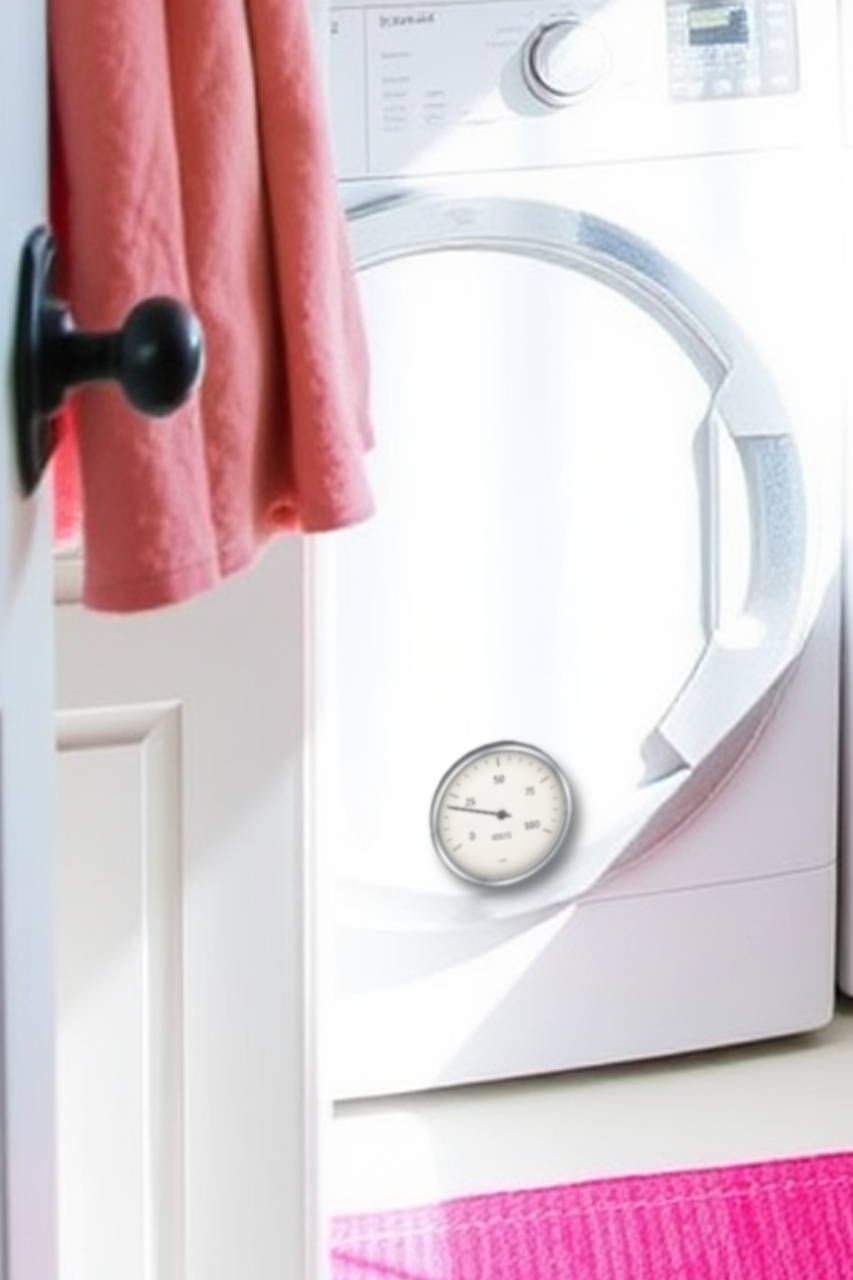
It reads 20 V
